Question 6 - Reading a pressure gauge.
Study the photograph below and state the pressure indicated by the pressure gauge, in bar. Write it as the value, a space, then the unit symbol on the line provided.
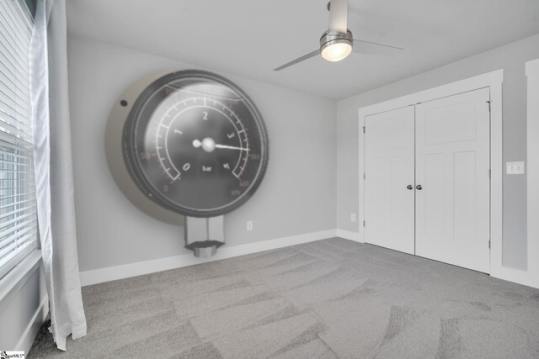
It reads 3.4 bar
